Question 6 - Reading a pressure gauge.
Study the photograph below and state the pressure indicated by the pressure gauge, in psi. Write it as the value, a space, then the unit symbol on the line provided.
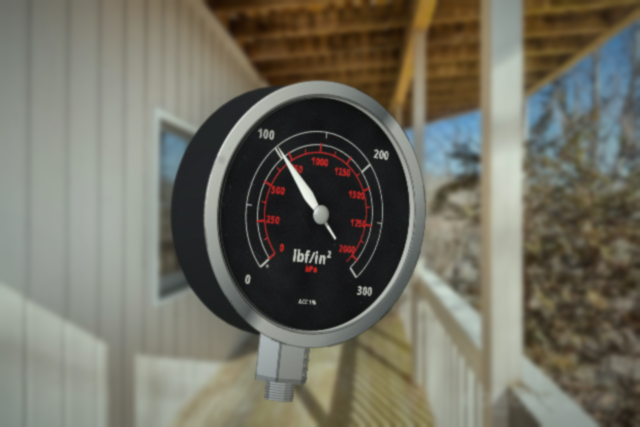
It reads 100 psi
